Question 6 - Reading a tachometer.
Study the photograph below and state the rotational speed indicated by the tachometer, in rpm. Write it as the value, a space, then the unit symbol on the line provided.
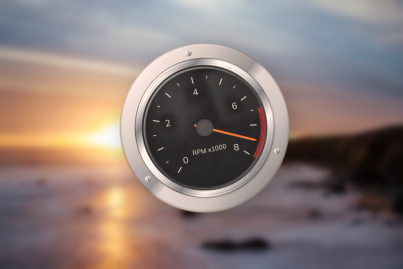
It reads 7500 rpm
